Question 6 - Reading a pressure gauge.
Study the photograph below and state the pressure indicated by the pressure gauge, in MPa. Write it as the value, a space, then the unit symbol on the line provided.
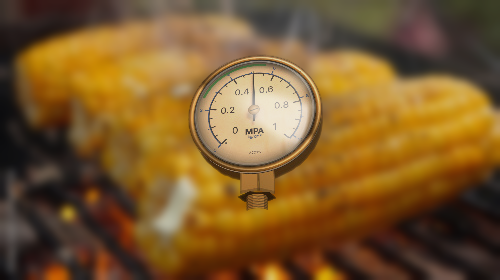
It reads 0.5 MPa
